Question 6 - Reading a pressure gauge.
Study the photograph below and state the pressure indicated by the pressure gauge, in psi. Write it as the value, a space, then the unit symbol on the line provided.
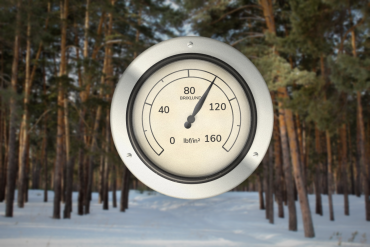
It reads 100 psi
